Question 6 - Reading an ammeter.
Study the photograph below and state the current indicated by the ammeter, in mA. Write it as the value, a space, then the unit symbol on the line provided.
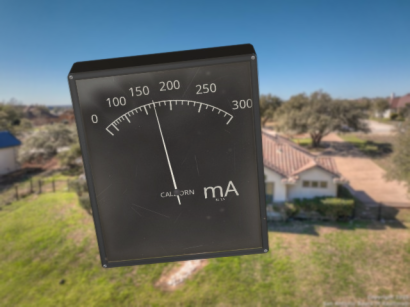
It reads 170 mA
